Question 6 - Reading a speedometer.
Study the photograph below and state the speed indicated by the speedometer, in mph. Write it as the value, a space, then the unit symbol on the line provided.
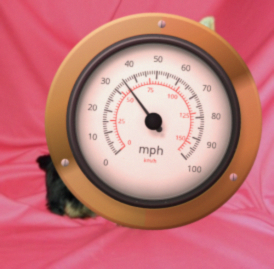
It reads 35 mph
